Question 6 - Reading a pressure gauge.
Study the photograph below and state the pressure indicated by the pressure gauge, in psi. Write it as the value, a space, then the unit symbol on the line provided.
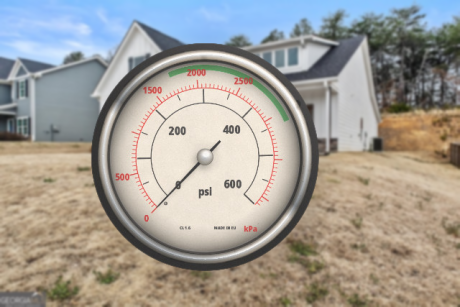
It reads 0 psi
